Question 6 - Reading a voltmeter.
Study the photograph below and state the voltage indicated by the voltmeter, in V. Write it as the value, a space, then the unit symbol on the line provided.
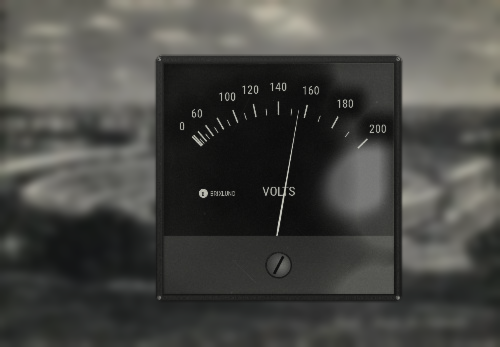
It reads 155 V
